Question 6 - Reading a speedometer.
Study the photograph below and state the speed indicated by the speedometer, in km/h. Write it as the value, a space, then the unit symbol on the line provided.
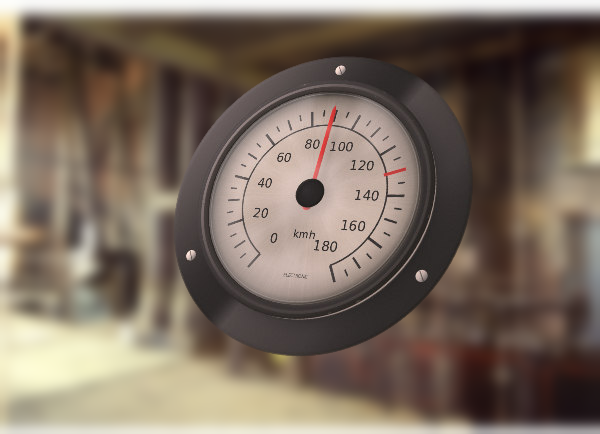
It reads 90 km/h
